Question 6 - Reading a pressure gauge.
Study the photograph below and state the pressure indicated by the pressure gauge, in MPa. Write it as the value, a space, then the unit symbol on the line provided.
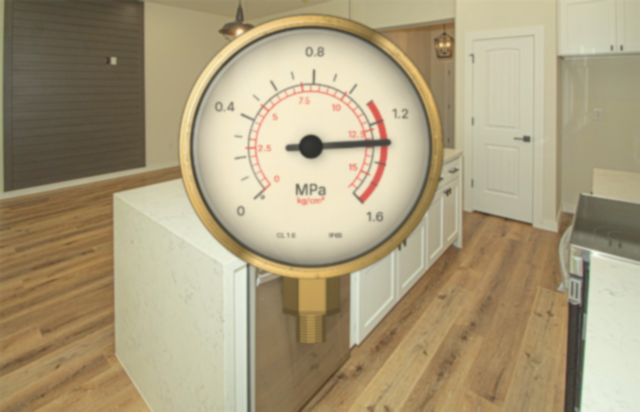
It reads 1.3 MPa
